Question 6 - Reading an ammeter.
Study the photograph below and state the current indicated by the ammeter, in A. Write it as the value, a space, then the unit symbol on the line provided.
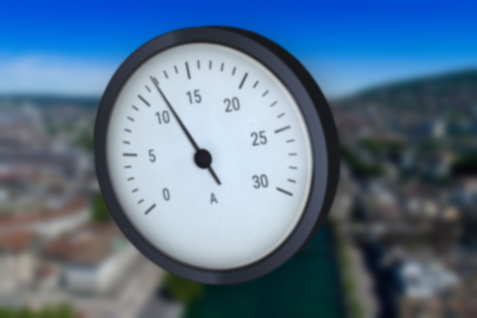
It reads 12 A
